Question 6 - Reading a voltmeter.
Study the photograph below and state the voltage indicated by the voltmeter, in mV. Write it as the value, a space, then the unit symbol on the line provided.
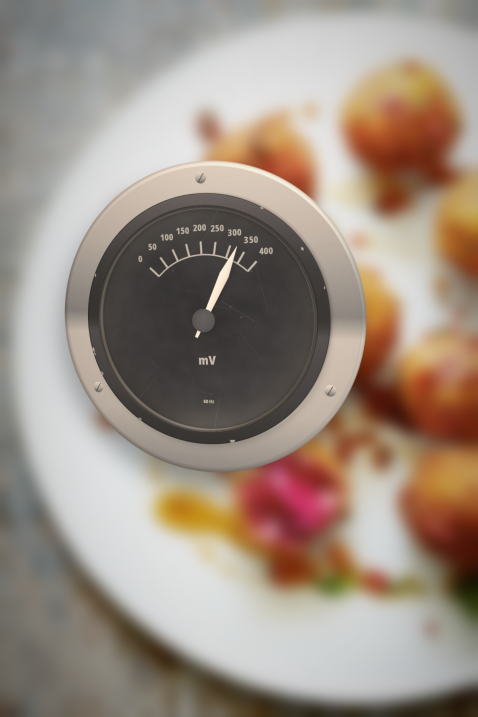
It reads 325 mV
